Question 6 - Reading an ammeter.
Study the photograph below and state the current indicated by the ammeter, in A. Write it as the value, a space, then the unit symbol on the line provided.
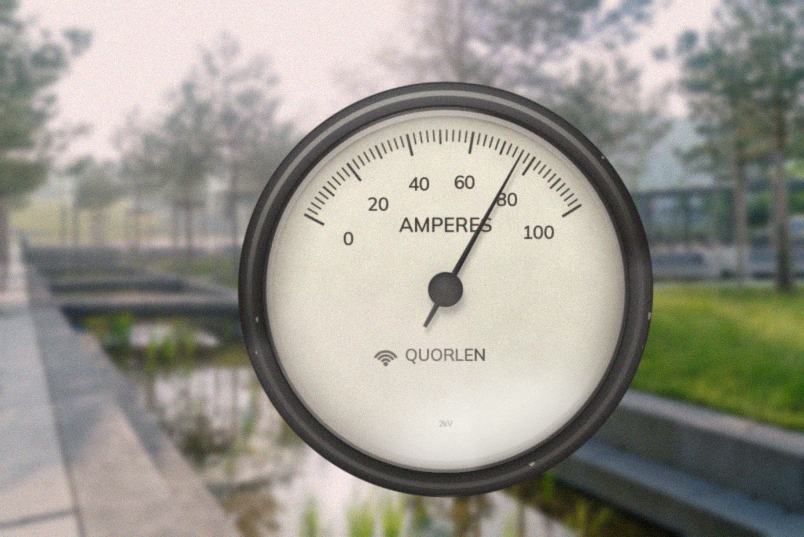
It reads 76 A
